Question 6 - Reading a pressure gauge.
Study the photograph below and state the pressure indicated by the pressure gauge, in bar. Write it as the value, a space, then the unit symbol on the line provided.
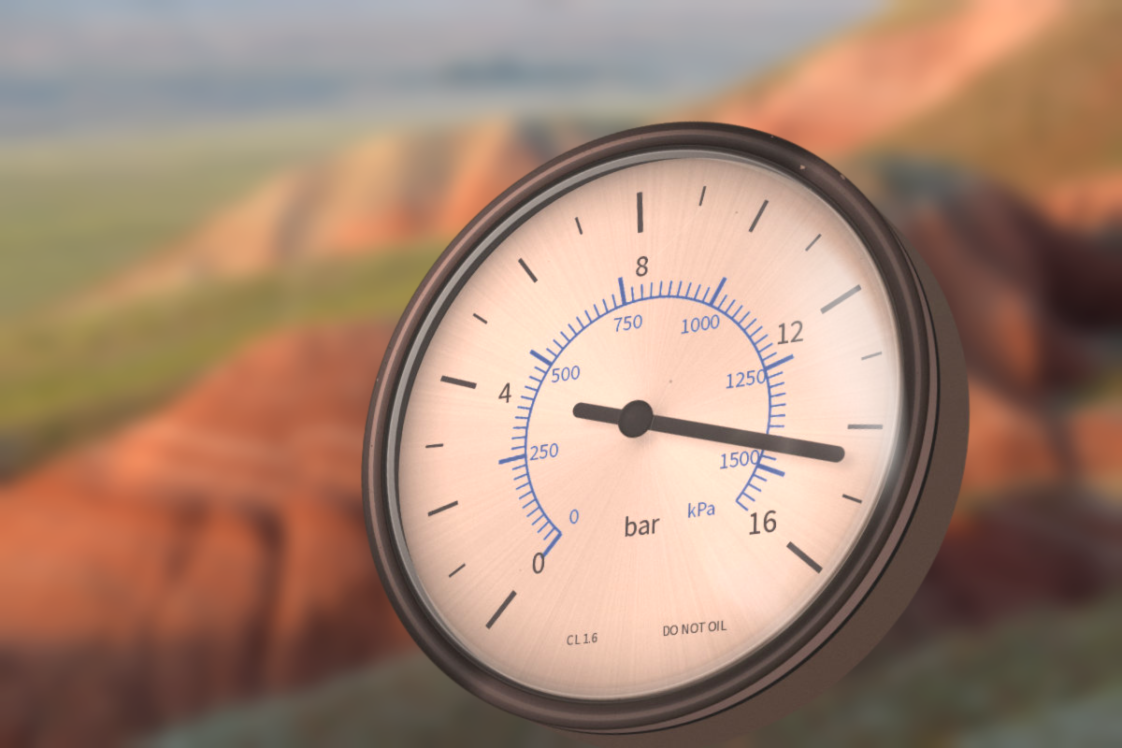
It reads 14.5 bar
